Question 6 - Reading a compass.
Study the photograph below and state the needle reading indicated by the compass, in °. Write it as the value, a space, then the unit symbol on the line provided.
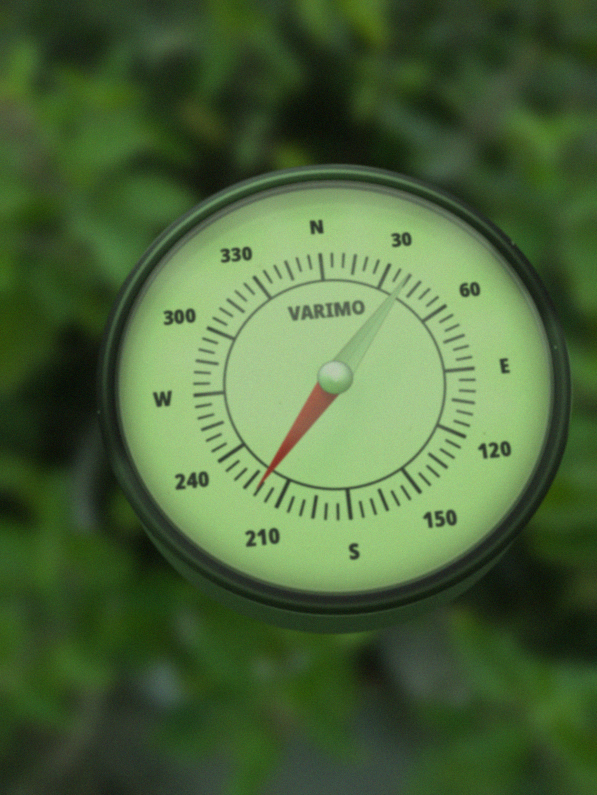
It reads 220 °
